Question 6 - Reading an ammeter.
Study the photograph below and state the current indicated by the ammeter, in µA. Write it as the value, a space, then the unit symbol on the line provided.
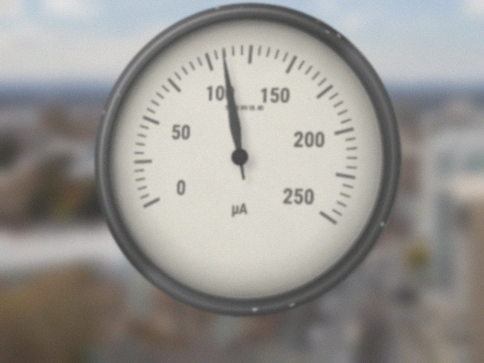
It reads 110 µA
